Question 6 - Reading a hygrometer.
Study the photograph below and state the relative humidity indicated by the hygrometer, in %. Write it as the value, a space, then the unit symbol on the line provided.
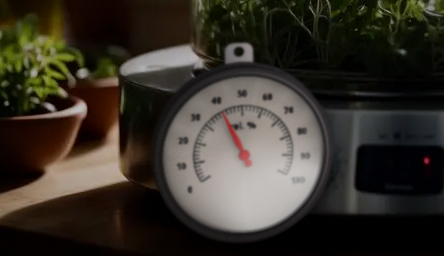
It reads 40 %
